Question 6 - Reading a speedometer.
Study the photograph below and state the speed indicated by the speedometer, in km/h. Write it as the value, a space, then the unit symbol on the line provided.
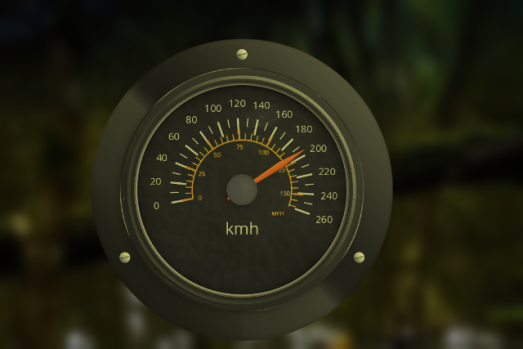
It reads 195 km/h
